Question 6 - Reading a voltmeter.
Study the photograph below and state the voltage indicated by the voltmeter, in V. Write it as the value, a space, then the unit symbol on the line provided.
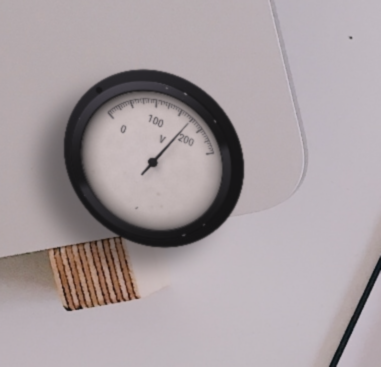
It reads 175 V
